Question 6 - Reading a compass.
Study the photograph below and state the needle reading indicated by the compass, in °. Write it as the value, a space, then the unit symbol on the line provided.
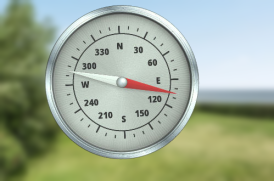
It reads 105 °
